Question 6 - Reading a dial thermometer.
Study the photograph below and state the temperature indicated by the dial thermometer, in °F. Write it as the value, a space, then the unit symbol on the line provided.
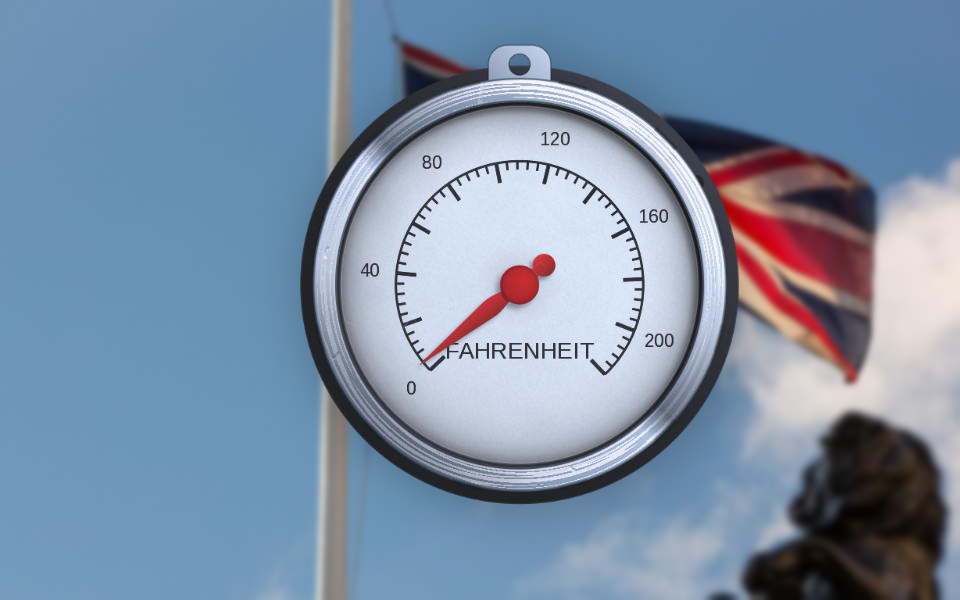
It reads 4 °F
